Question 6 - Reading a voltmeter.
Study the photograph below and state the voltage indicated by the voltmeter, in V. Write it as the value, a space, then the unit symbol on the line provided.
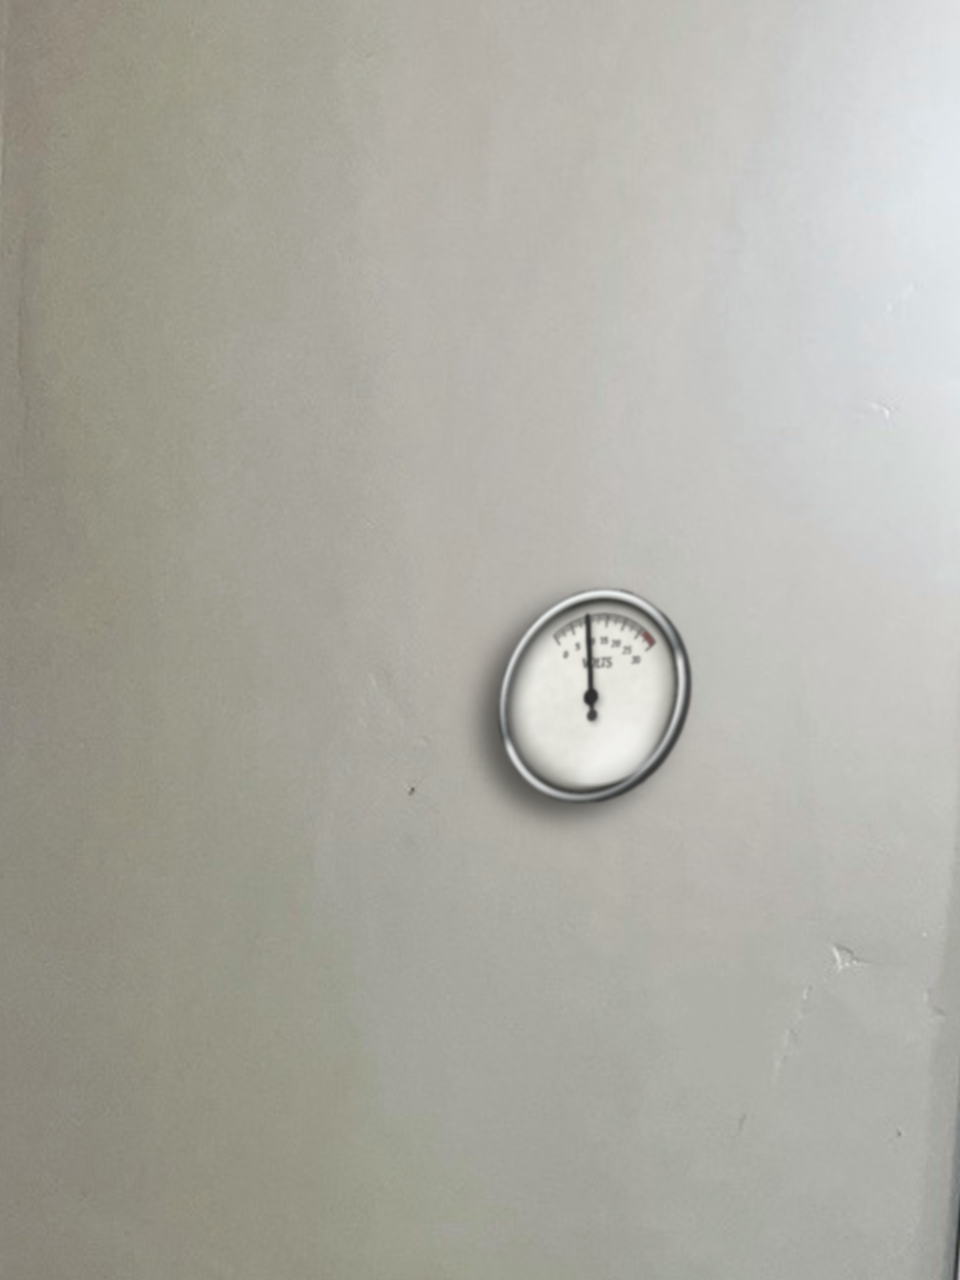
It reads 10 V
